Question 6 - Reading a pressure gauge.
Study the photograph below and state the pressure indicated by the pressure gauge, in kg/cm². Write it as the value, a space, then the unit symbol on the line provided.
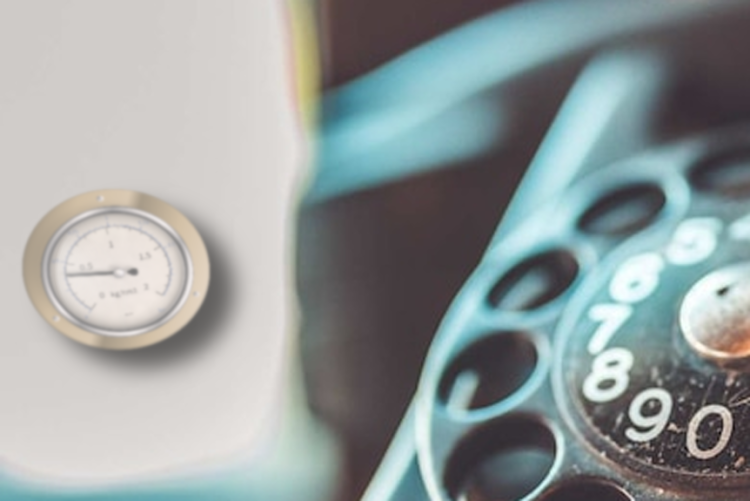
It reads 0.4 kg/cm²
